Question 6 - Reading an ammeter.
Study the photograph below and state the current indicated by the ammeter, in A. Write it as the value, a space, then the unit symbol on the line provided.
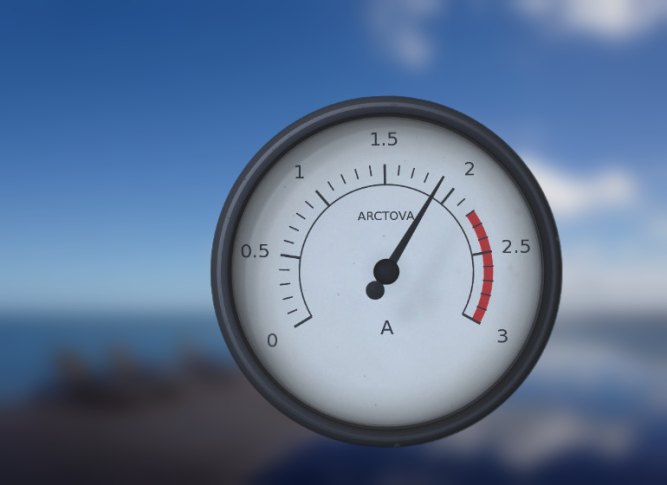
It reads 1.9 A
